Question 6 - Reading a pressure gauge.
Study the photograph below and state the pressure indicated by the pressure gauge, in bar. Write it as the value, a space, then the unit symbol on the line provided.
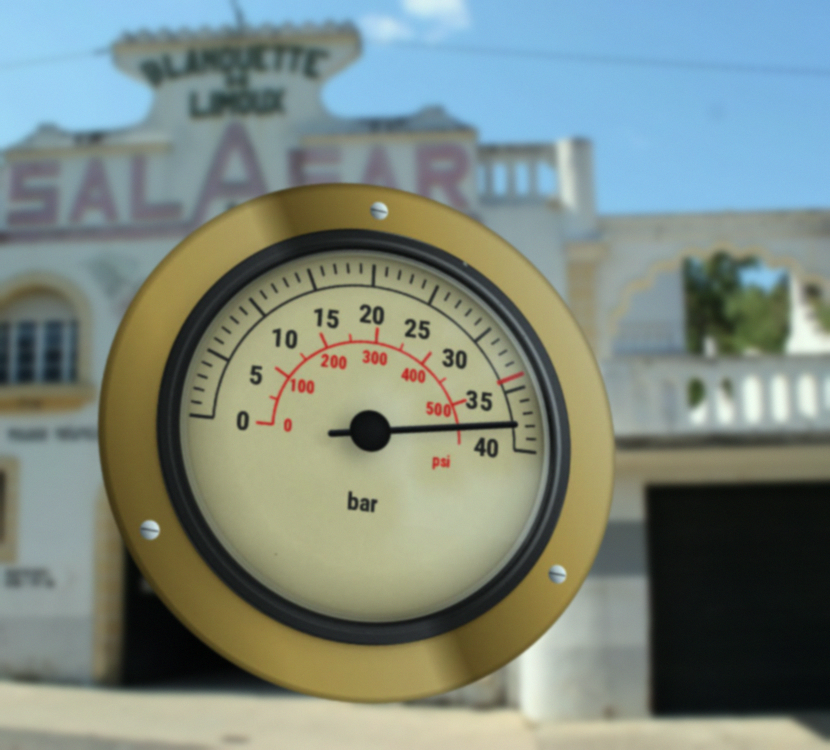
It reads 38 bar
